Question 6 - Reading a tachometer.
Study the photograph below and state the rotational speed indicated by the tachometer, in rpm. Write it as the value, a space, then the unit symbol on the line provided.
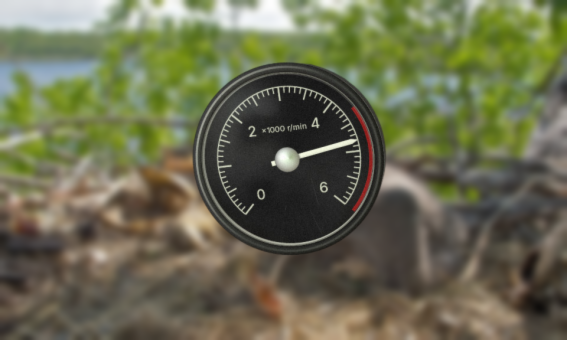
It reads 4800 rpm
